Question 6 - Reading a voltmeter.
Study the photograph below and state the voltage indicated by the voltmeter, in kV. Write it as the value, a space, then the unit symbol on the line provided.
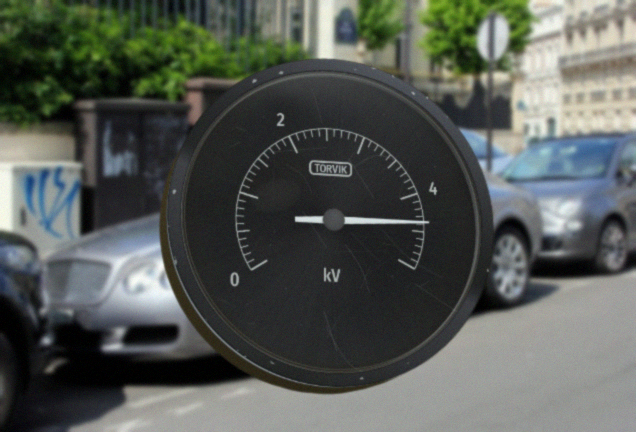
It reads 4.4 kV
